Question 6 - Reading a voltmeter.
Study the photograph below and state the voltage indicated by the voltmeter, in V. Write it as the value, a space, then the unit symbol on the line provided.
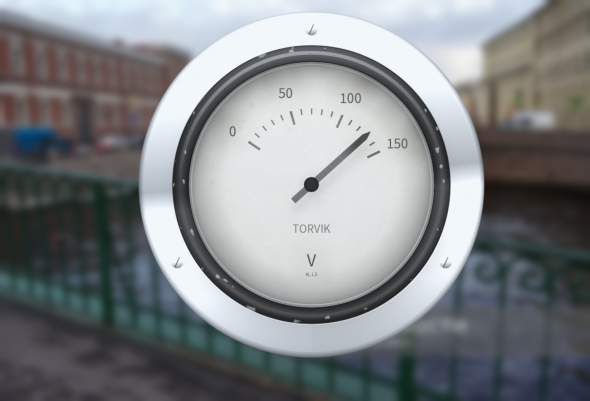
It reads 130 V
